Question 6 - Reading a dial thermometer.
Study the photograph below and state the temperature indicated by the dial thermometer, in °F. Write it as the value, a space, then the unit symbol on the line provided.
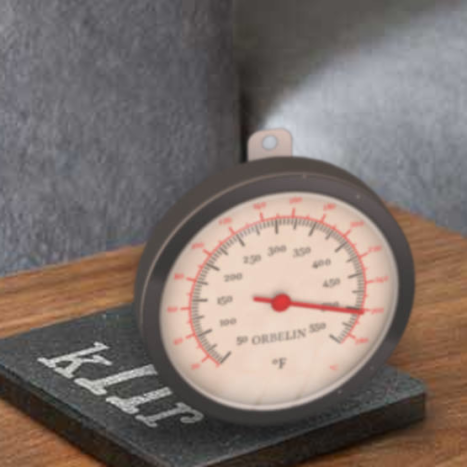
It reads 500 °F
